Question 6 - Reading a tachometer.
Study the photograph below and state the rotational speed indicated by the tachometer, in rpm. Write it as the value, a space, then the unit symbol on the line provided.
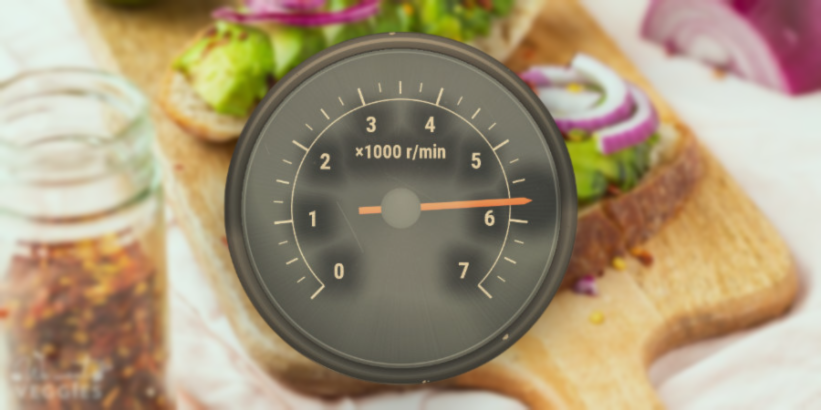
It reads 5750 rpm
